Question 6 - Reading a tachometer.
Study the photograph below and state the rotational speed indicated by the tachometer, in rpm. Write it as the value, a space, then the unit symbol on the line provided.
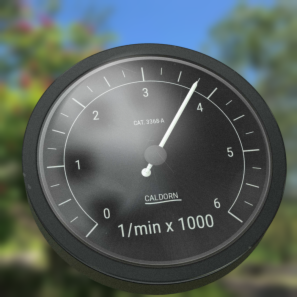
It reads 3750 rpm
